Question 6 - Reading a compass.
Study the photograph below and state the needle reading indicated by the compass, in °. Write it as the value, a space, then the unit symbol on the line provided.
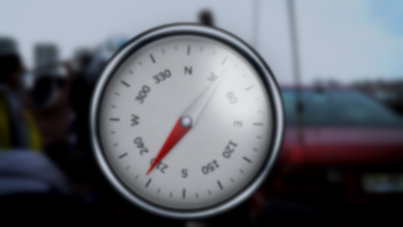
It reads 215 °
